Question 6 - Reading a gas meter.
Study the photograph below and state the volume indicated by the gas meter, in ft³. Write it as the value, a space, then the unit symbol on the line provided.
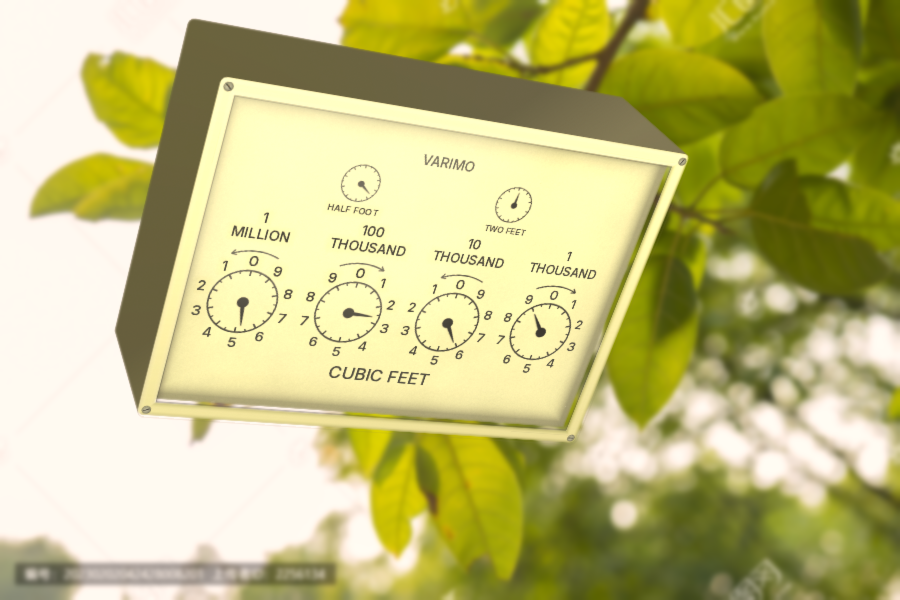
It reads 525900 ft³
